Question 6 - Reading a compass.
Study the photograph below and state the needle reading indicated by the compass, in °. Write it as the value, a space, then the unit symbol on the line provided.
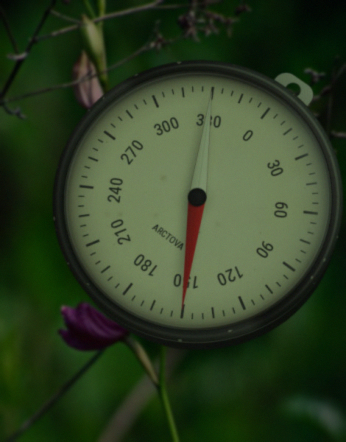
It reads 150 °
